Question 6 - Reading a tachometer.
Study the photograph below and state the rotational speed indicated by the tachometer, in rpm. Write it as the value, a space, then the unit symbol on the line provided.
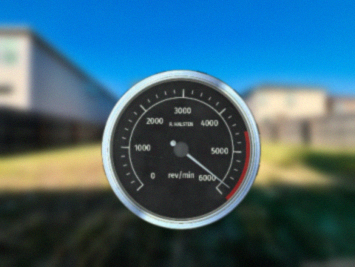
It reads 5800 rpm
